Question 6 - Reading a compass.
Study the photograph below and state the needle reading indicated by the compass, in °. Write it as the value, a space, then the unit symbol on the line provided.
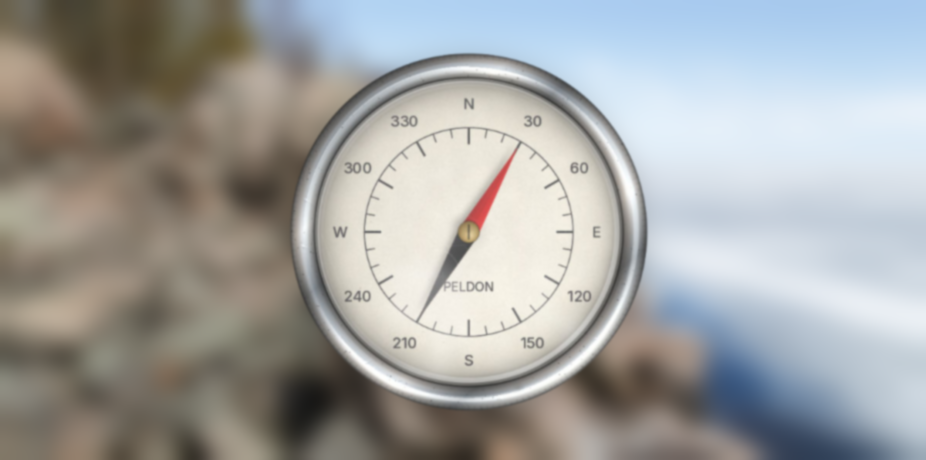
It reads 30 °
